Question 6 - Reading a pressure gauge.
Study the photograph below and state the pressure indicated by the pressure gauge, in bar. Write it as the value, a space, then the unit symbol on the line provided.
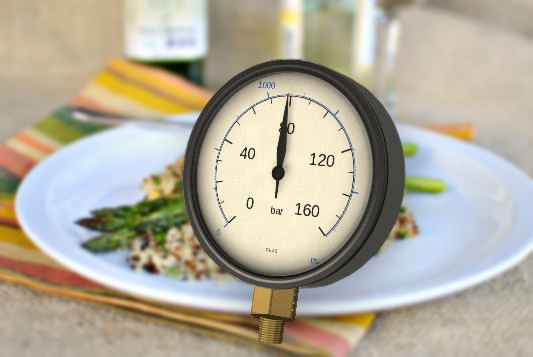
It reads 80 bar
